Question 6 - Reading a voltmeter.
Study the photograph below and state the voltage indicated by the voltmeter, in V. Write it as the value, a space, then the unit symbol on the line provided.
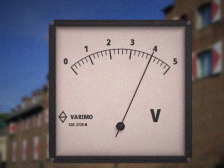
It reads 4 V
